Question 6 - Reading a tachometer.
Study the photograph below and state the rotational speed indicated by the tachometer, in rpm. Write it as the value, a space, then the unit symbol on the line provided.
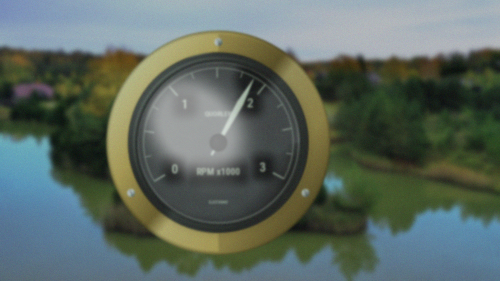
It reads 1875 rpm
